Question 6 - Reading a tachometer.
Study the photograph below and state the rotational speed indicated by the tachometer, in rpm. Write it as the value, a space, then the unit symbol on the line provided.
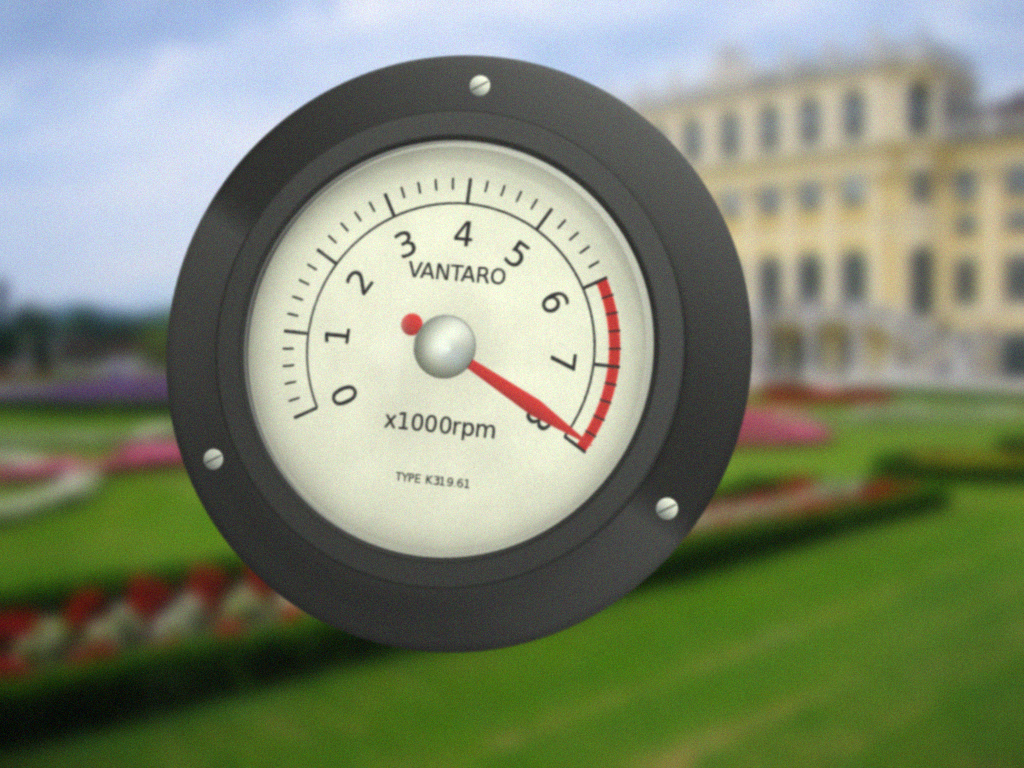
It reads 7900 rpm
